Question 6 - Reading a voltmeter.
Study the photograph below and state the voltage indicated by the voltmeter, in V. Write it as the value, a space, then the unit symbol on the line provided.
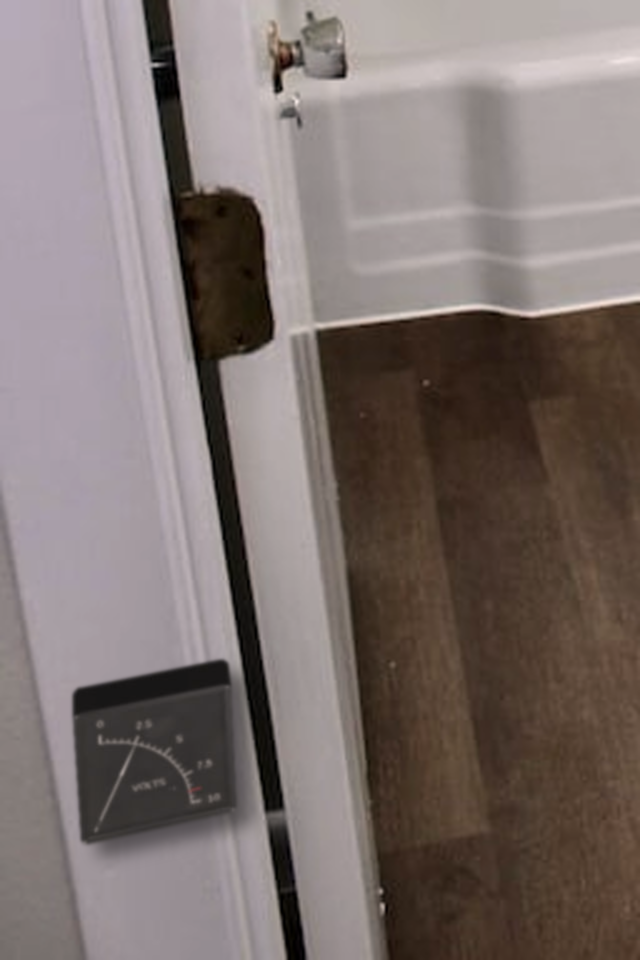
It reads 2.5 V
